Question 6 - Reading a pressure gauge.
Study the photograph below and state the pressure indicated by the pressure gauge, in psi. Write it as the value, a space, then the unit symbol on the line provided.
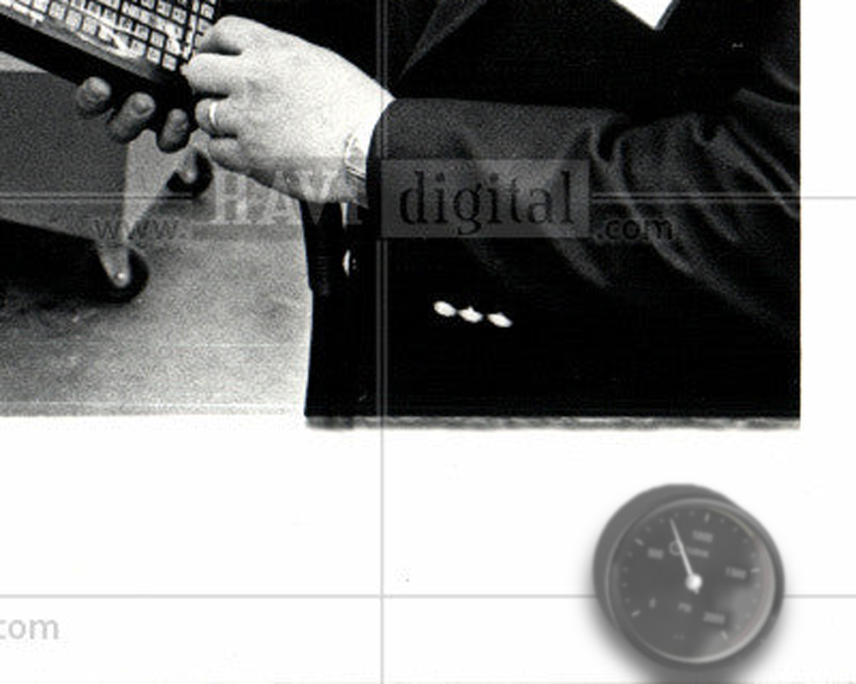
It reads 750 psi
